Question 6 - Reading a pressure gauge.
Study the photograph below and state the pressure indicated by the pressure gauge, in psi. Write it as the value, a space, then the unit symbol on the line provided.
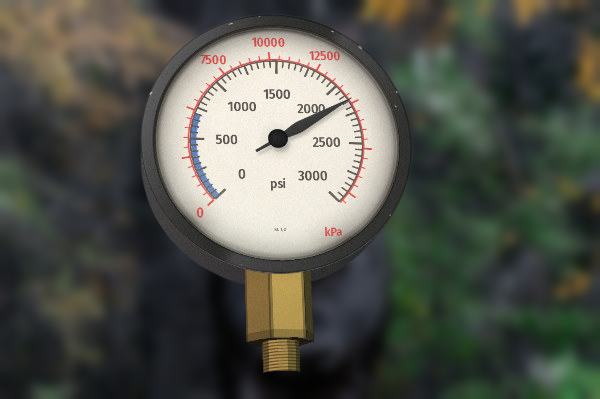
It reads 2150 psi
